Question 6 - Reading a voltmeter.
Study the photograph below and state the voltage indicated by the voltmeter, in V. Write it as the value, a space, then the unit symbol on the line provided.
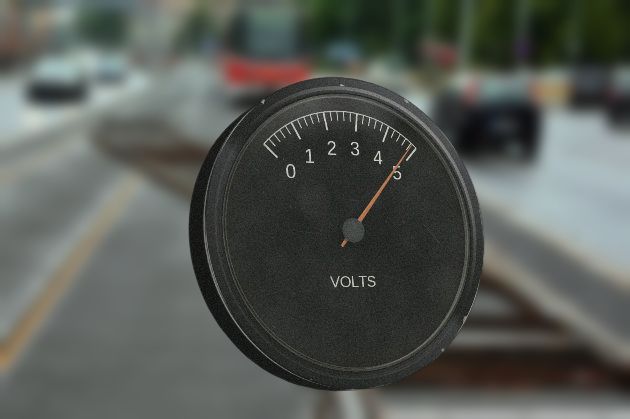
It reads 4.8 V
